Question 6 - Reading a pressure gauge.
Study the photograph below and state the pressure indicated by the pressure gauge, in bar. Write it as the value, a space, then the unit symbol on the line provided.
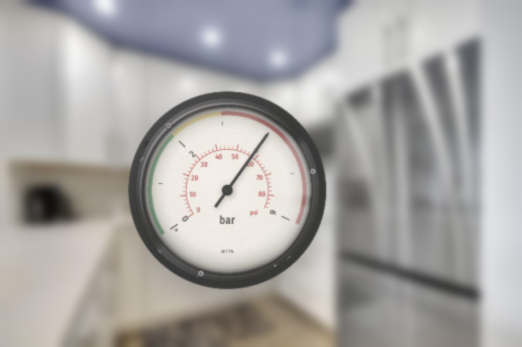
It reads 4 bar
